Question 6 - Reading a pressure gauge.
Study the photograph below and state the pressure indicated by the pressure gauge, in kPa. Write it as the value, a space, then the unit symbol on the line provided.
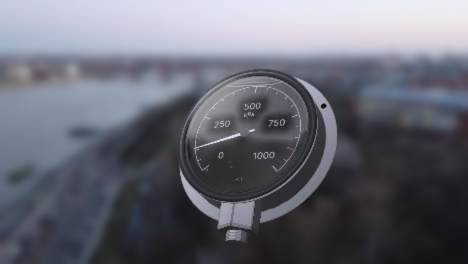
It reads 100 kPa
